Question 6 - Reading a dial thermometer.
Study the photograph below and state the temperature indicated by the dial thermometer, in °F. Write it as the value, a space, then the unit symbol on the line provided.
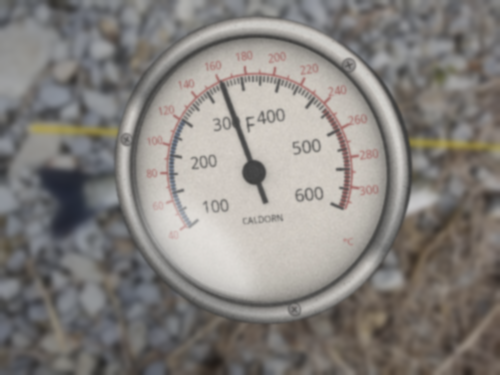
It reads 325 °F
